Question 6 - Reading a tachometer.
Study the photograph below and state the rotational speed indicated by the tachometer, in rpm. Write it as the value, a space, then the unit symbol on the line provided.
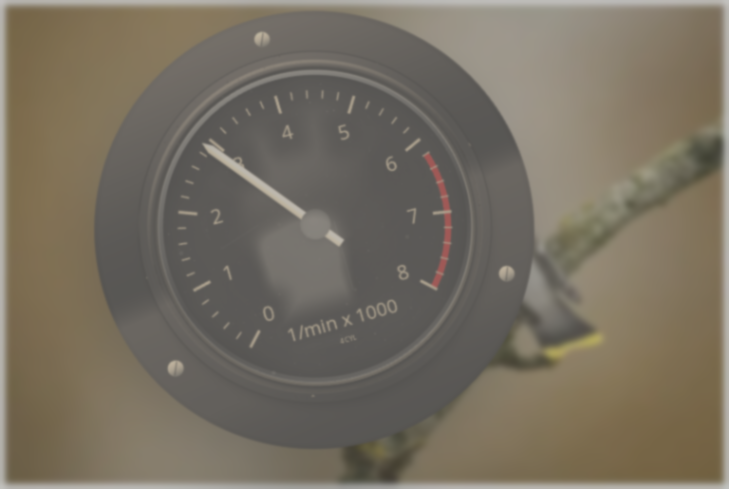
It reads 2900 rpm
